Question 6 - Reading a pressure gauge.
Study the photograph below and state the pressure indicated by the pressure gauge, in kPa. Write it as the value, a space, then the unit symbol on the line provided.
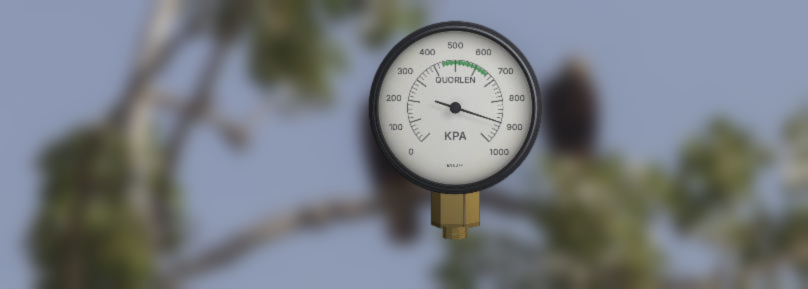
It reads 900 kPa
